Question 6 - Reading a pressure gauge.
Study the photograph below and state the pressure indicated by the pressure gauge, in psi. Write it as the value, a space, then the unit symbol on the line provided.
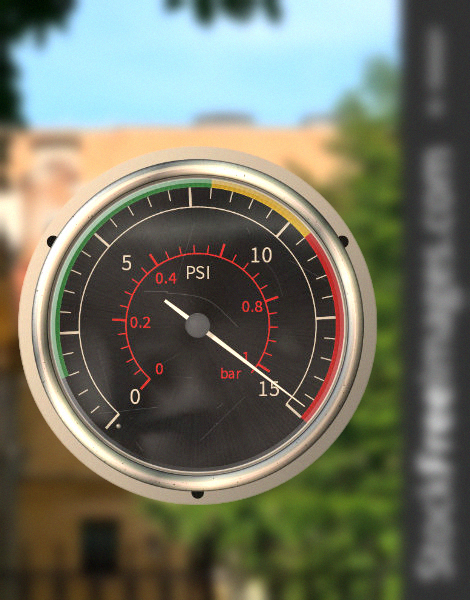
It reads 14.75 psi
